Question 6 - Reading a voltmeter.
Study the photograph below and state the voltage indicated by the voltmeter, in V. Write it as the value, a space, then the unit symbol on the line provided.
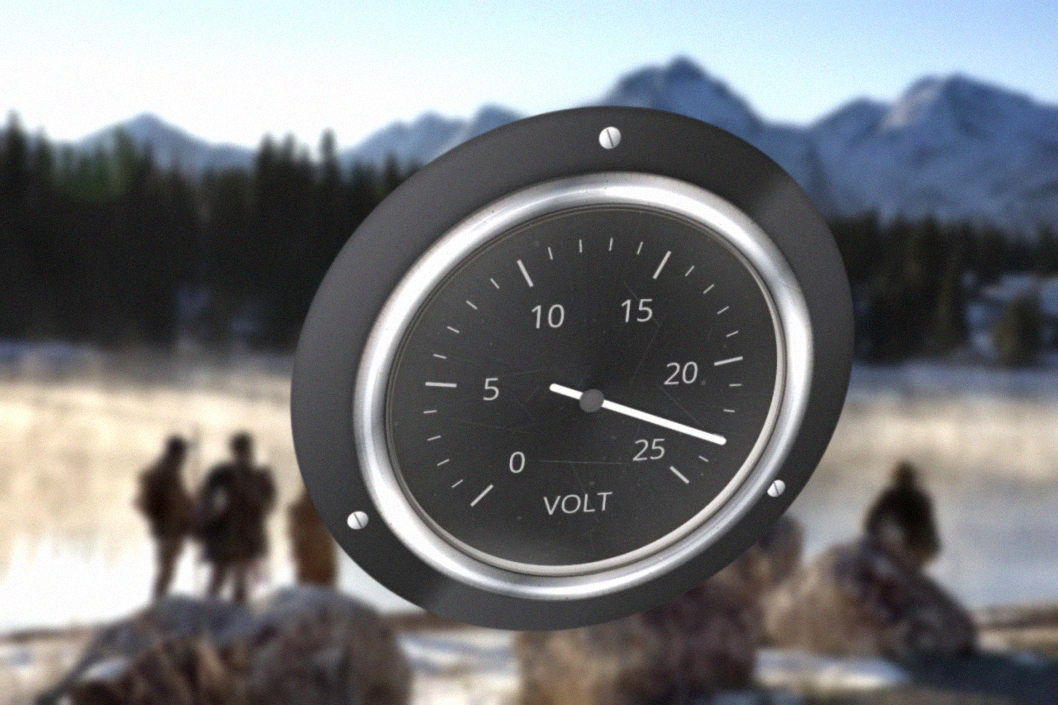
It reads 23 V
